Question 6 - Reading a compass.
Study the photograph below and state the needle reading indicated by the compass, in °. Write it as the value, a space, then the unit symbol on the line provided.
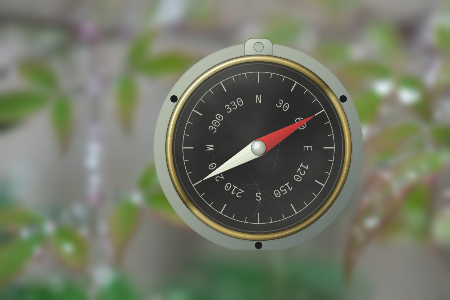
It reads 60 °
